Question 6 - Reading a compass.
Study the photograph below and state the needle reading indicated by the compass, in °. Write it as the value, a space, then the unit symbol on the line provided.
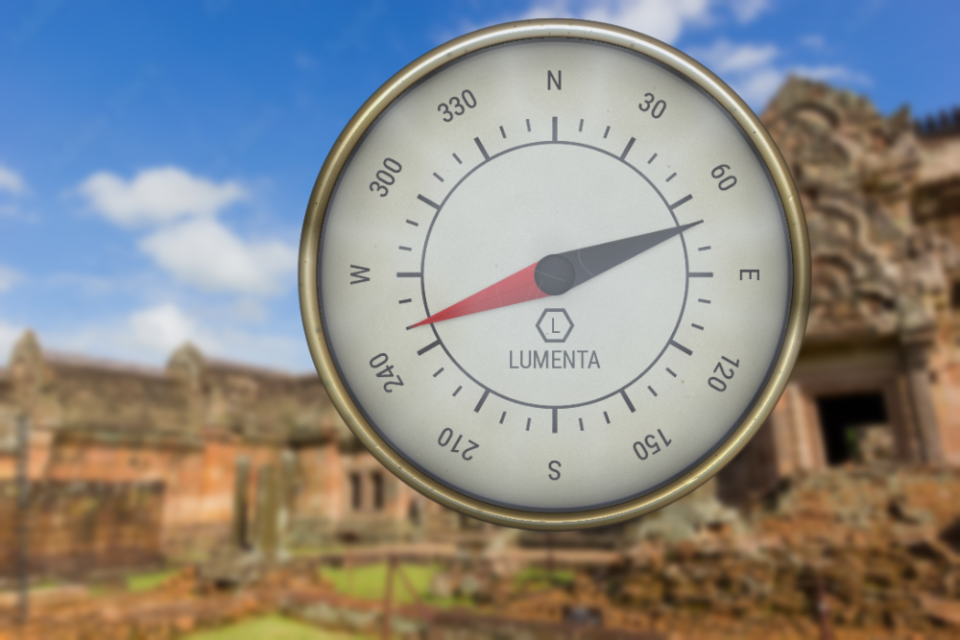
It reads 250 °
